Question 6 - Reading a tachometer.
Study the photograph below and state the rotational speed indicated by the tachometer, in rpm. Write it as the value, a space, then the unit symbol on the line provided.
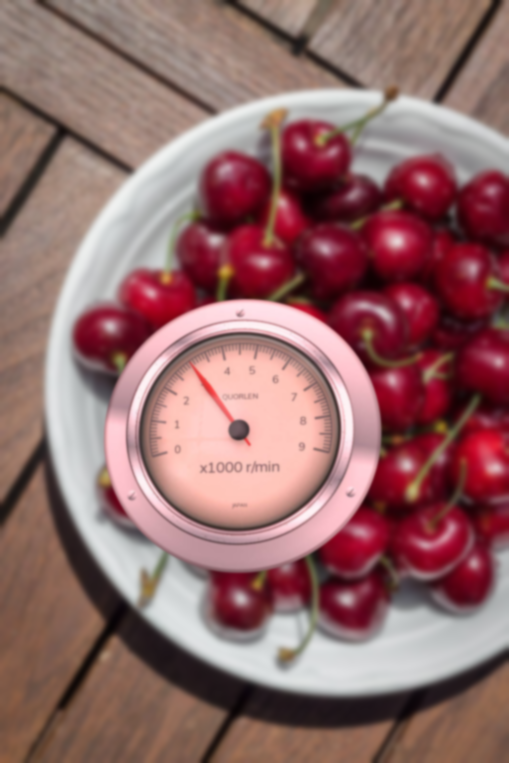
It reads 3000 rpm
